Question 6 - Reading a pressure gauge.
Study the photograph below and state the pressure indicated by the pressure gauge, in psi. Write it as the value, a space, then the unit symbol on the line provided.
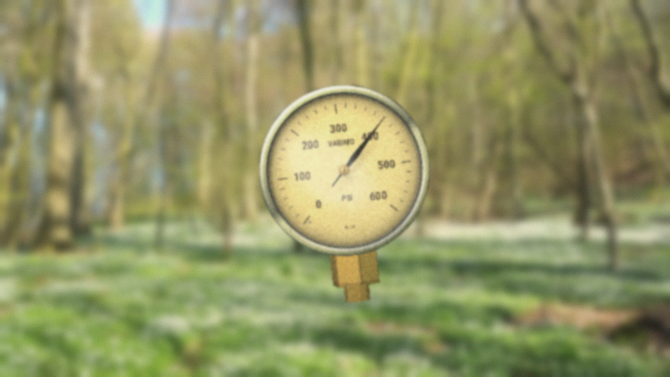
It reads 400 psi
